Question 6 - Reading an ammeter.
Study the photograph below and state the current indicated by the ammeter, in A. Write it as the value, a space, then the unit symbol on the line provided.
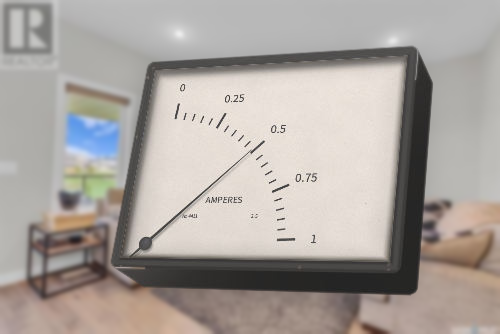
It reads 0.5 A
